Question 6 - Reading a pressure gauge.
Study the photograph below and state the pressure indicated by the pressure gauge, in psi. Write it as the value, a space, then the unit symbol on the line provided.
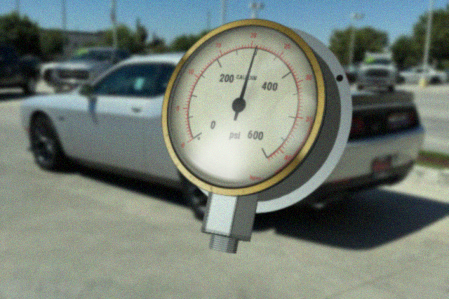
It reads 300 psi
